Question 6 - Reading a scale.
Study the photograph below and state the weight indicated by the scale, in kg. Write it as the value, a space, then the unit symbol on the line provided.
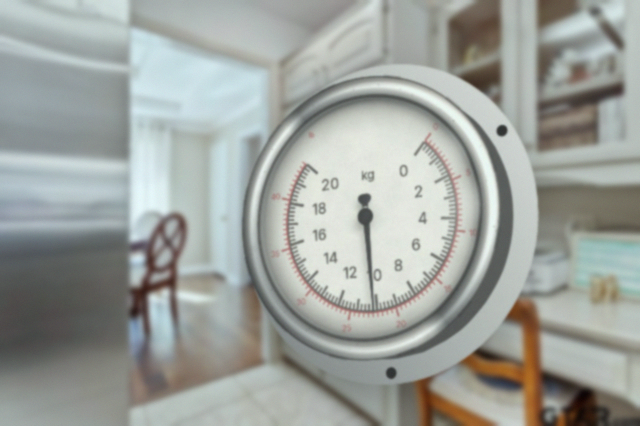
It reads 10 kg
